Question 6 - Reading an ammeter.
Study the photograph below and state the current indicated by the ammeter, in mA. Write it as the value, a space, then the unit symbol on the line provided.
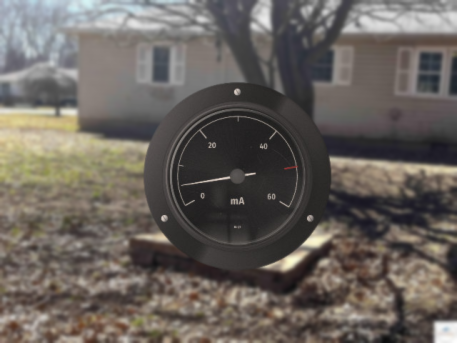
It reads 5 mA
